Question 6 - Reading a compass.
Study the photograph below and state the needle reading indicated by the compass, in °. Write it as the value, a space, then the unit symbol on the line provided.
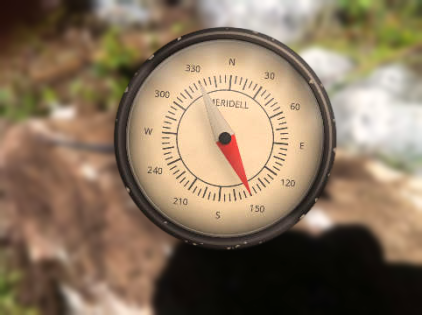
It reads 150 °
